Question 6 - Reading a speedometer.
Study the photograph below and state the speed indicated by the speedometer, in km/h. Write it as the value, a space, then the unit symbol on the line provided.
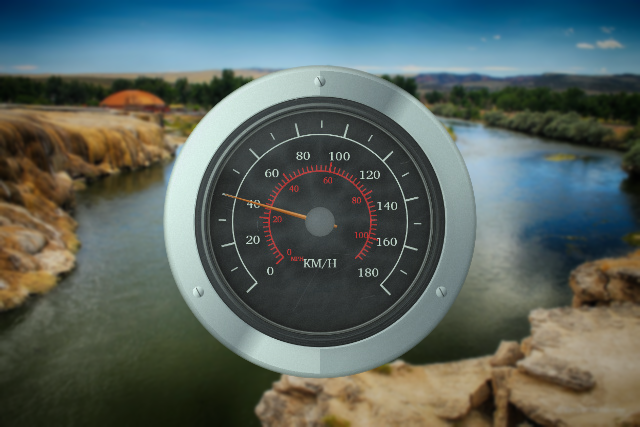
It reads 40 km/h
